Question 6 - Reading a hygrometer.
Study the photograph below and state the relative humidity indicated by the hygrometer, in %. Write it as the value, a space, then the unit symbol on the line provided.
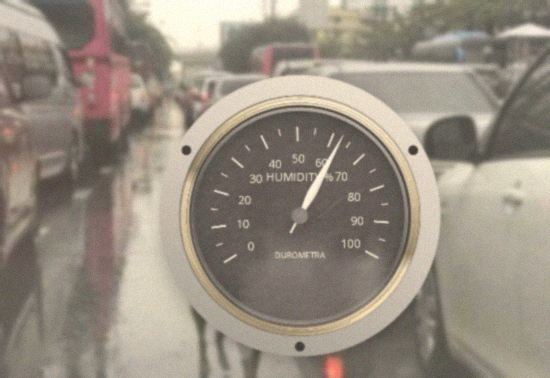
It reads 62.5 %
